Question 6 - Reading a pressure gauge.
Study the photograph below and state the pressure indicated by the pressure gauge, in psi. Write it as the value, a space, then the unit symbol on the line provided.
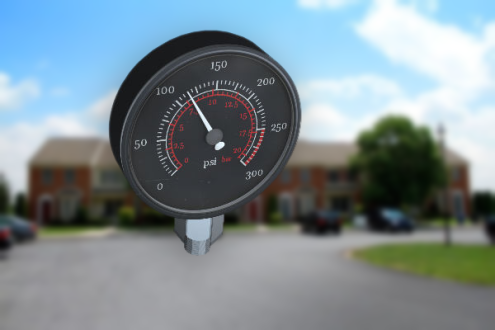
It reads 115 psi
